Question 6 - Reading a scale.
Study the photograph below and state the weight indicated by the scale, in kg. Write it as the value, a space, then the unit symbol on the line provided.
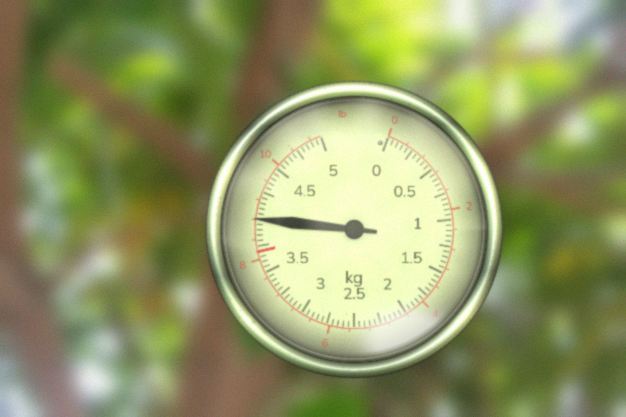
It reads 4 kg
